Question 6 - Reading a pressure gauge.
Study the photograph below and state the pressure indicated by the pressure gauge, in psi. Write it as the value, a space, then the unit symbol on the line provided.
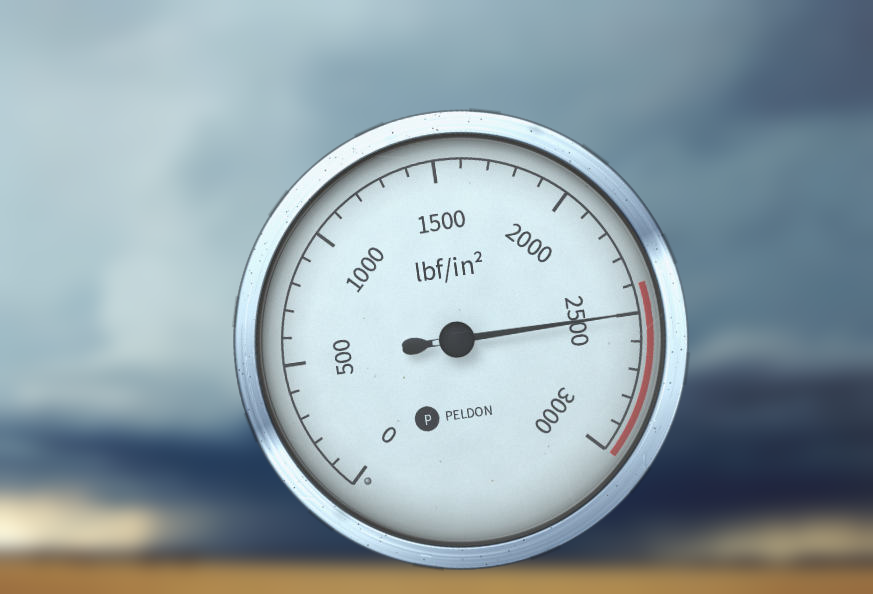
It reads 2500 psi
